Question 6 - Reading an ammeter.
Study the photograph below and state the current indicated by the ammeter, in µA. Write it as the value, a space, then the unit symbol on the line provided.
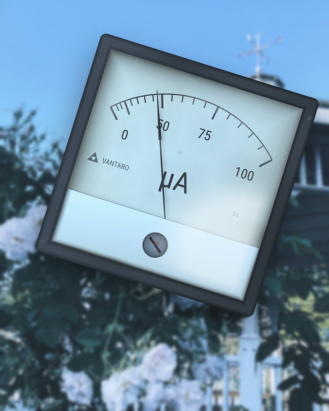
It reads 47.5 µA
